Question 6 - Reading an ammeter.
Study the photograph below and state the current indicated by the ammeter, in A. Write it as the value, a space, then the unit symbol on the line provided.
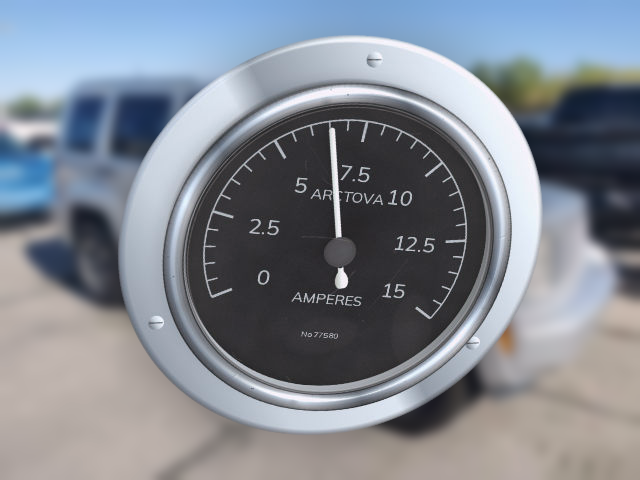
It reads 6.5 A
